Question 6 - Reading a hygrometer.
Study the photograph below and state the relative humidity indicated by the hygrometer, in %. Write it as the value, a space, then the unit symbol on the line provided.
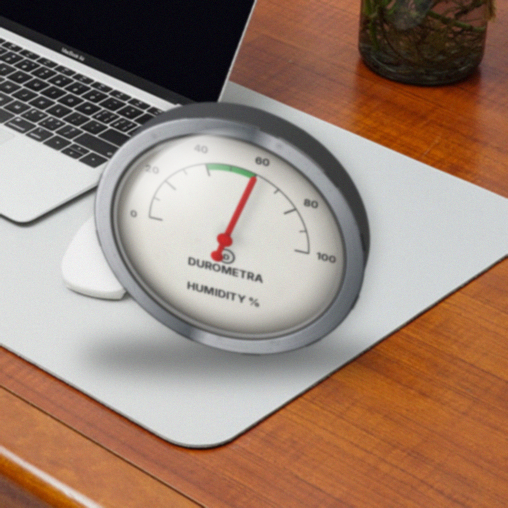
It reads 60 %
